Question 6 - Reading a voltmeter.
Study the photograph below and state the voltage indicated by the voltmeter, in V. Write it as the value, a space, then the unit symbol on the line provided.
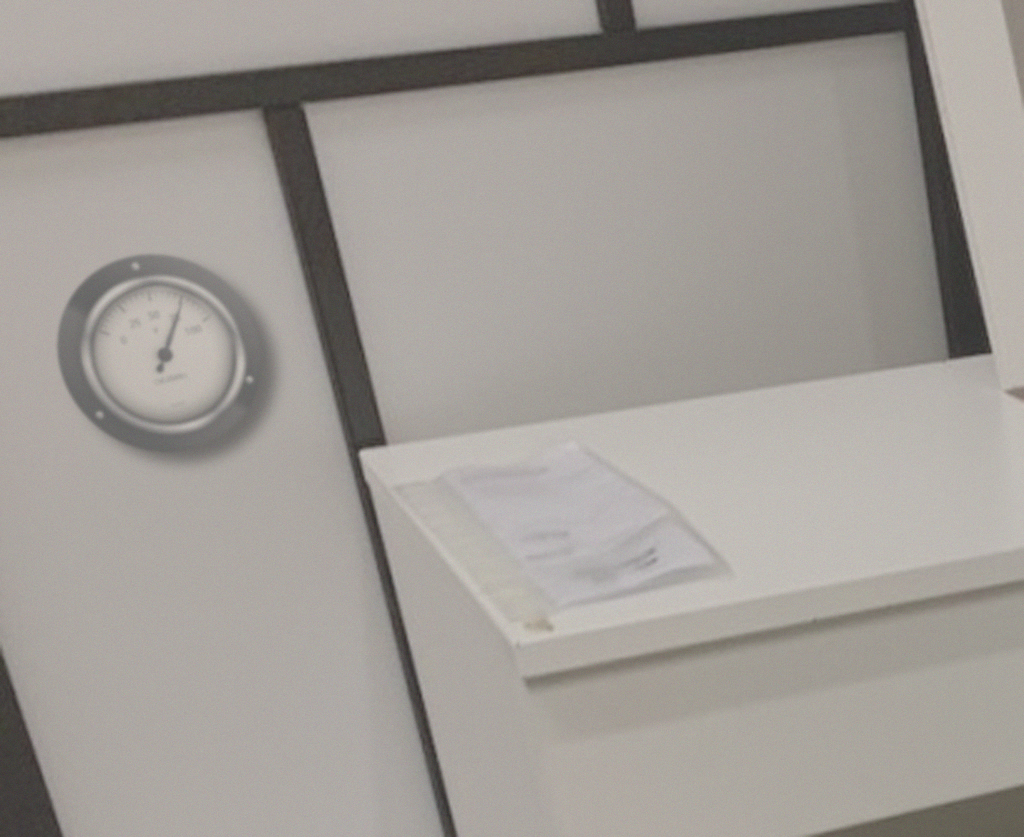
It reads 75 V
